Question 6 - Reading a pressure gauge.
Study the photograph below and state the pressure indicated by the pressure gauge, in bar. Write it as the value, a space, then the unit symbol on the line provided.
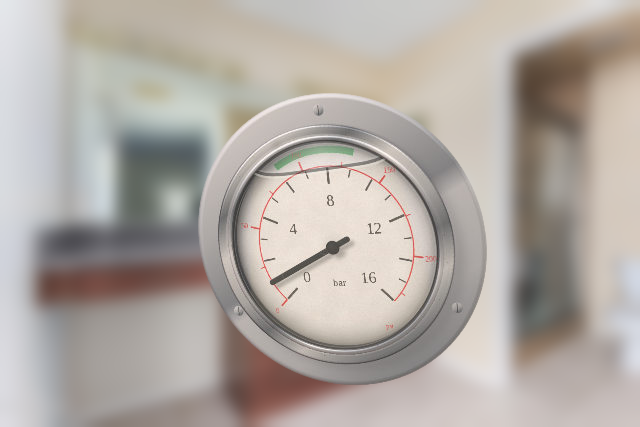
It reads 1 bar
